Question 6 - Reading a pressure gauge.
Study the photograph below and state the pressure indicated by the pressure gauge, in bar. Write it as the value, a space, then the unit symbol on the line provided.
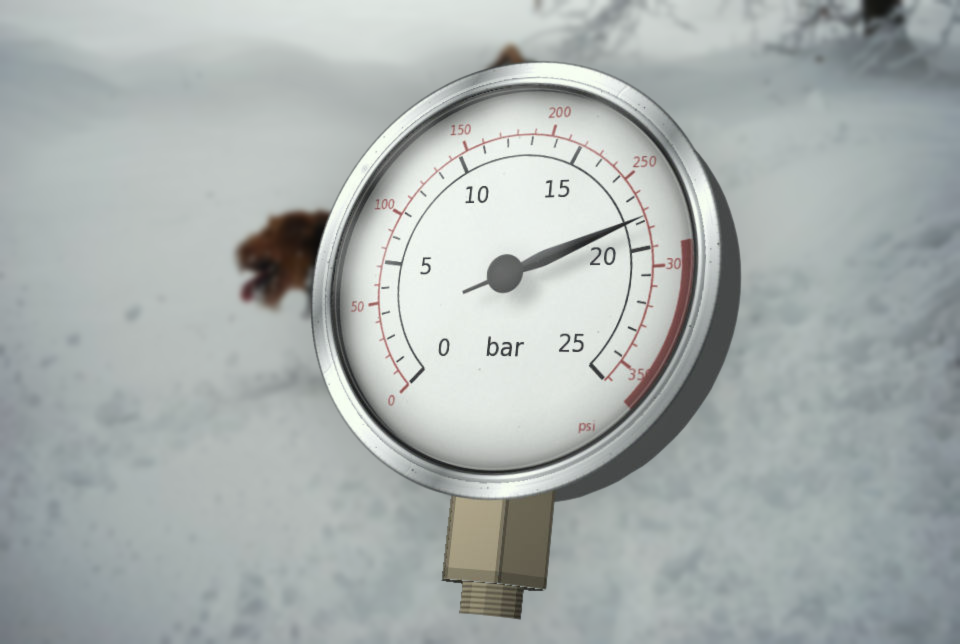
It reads 19 bar
